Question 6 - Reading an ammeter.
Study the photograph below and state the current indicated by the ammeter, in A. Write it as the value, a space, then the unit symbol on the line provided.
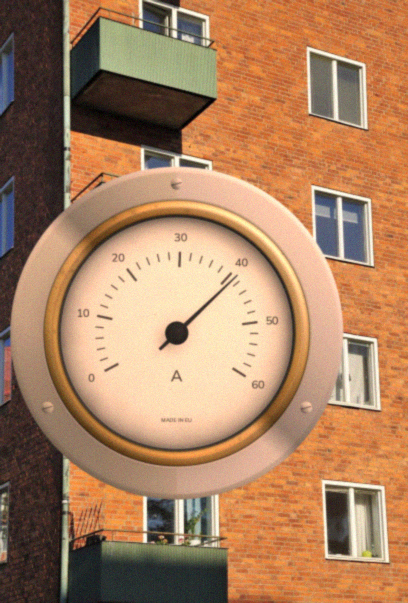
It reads 41 A
